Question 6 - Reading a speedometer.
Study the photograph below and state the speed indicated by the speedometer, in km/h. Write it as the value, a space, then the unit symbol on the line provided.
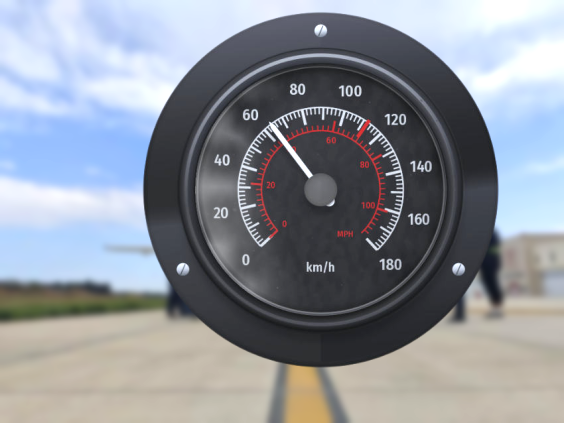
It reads 64 km/h
